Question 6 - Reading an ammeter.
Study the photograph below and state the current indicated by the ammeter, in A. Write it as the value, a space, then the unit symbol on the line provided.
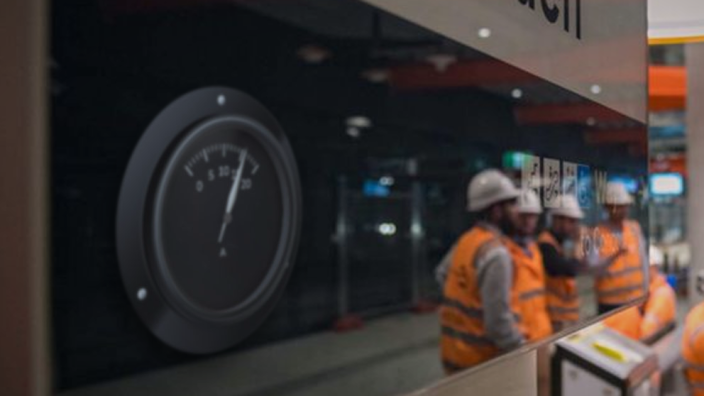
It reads 15 A
